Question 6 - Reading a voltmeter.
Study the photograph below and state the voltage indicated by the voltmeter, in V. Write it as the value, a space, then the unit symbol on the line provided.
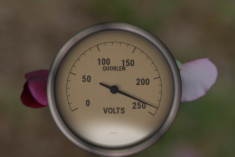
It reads 240 V
